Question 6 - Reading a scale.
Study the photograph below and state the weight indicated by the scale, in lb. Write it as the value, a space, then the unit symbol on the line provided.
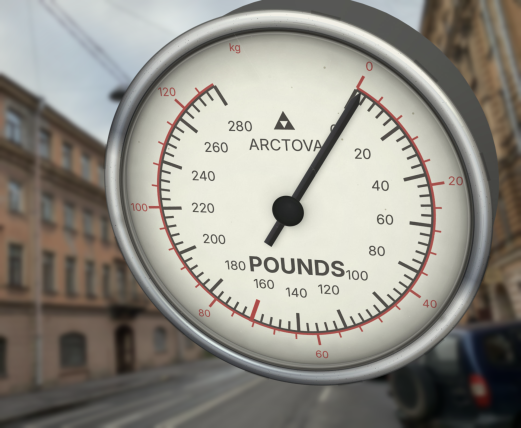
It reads 2 lb
